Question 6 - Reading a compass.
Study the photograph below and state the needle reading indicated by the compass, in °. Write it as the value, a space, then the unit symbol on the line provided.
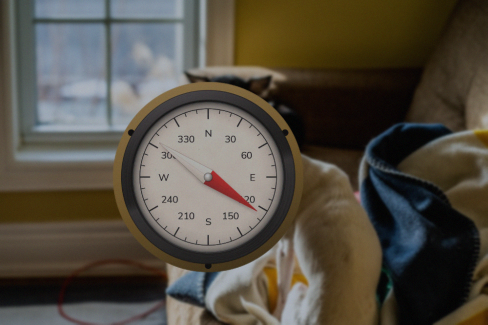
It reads 125 °
